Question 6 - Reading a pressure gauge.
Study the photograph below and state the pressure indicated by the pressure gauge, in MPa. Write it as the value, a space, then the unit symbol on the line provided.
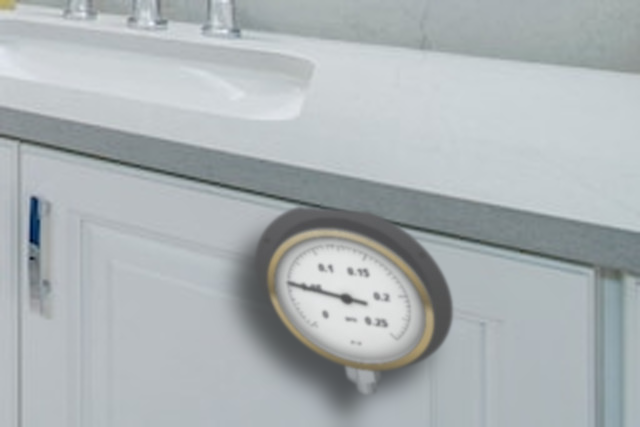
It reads 0.05 MPa
